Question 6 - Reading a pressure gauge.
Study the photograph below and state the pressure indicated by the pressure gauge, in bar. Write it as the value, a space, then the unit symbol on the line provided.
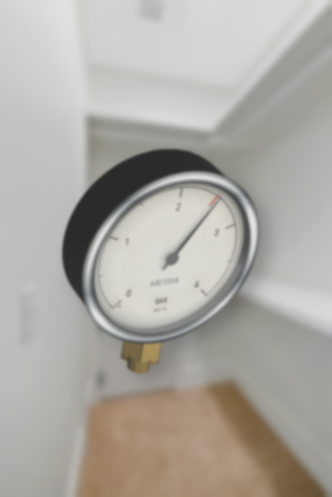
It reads 2.5 bar
